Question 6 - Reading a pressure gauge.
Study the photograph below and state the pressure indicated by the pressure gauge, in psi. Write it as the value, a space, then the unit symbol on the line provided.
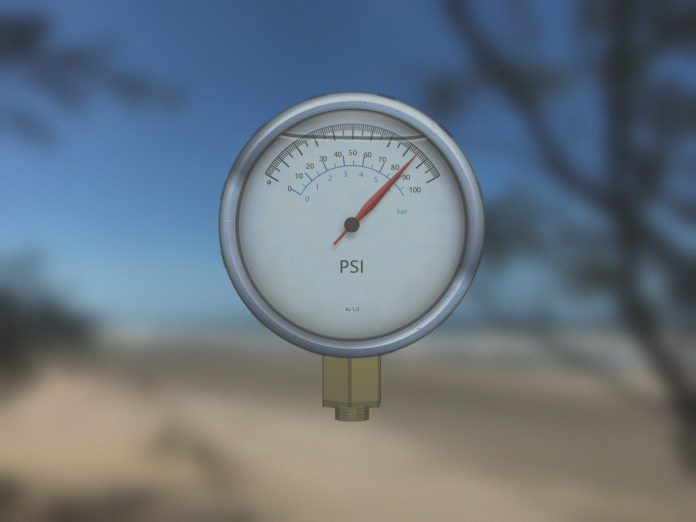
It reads 85 psi
